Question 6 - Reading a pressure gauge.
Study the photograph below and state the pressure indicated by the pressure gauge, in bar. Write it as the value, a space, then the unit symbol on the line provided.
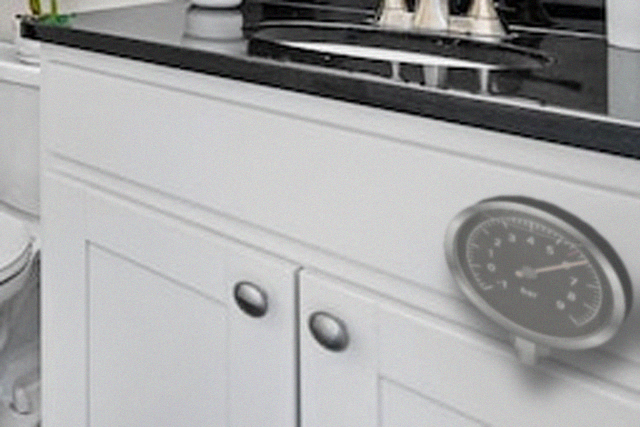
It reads 6 bar
